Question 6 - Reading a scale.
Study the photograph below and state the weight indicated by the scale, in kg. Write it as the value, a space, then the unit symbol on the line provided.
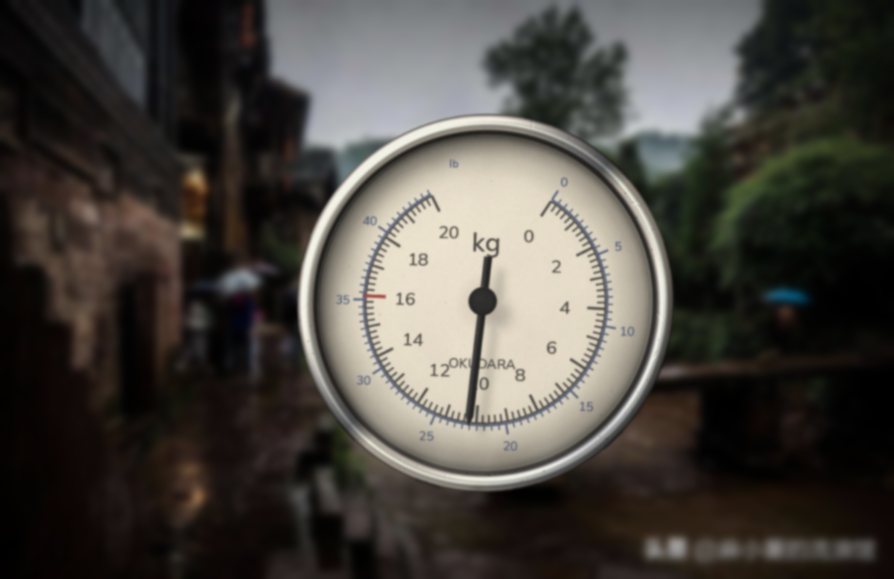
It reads 10.2 kg
